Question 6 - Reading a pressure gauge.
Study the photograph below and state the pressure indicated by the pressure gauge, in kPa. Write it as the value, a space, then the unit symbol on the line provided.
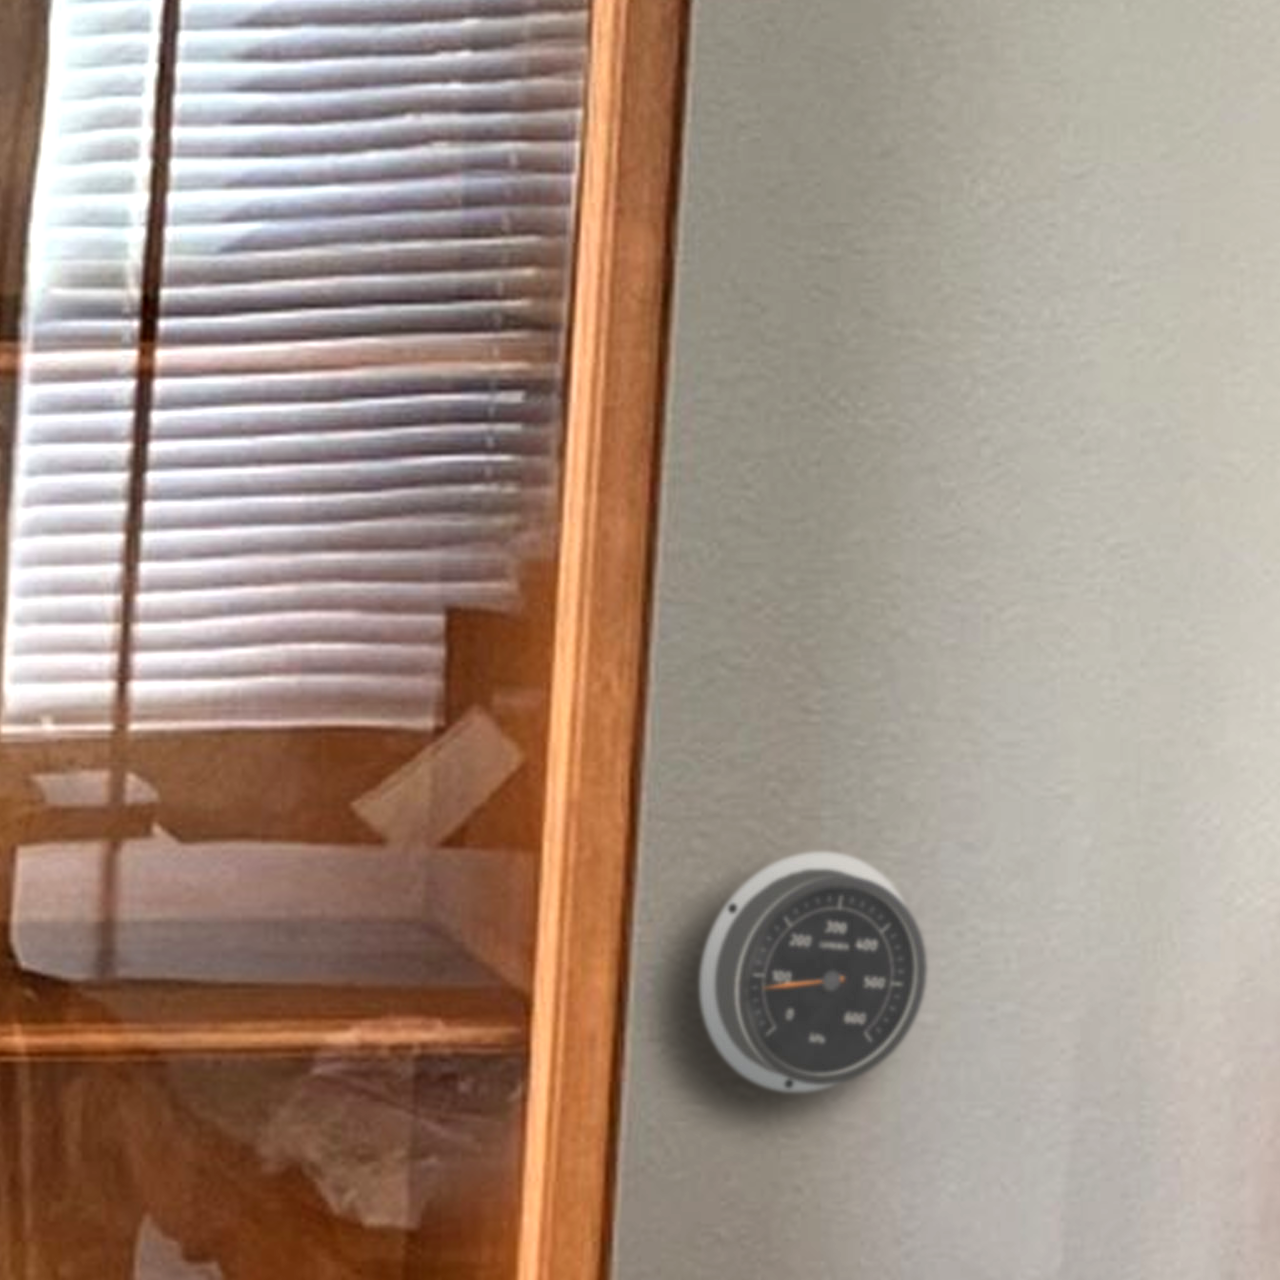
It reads 80 kPa
